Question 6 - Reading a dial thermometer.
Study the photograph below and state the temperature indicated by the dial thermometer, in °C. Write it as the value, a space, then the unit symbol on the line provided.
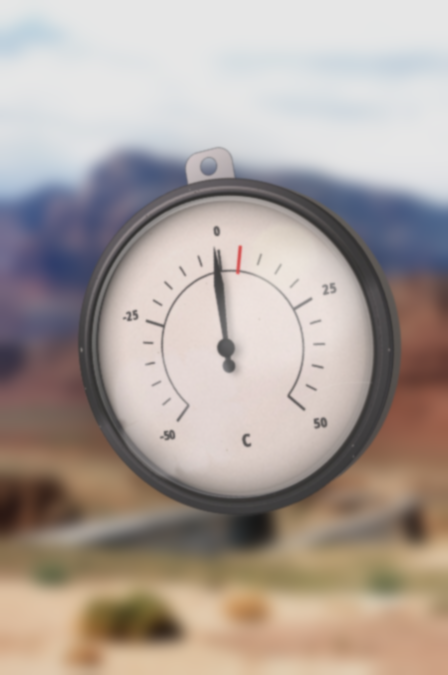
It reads 0 °C
